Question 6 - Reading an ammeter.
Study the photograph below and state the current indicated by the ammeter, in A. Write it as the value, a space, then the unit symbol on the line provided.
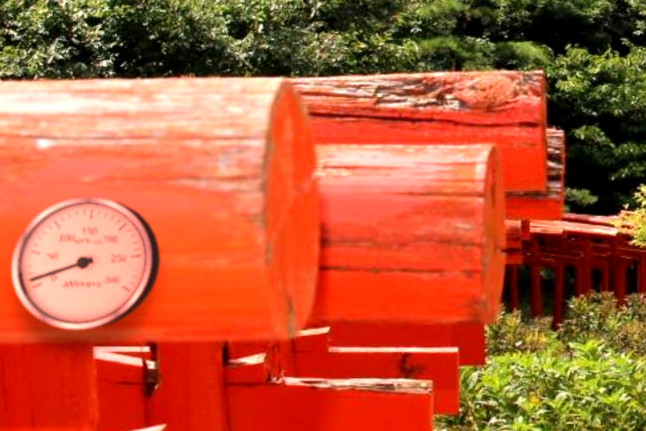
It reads 10 A
